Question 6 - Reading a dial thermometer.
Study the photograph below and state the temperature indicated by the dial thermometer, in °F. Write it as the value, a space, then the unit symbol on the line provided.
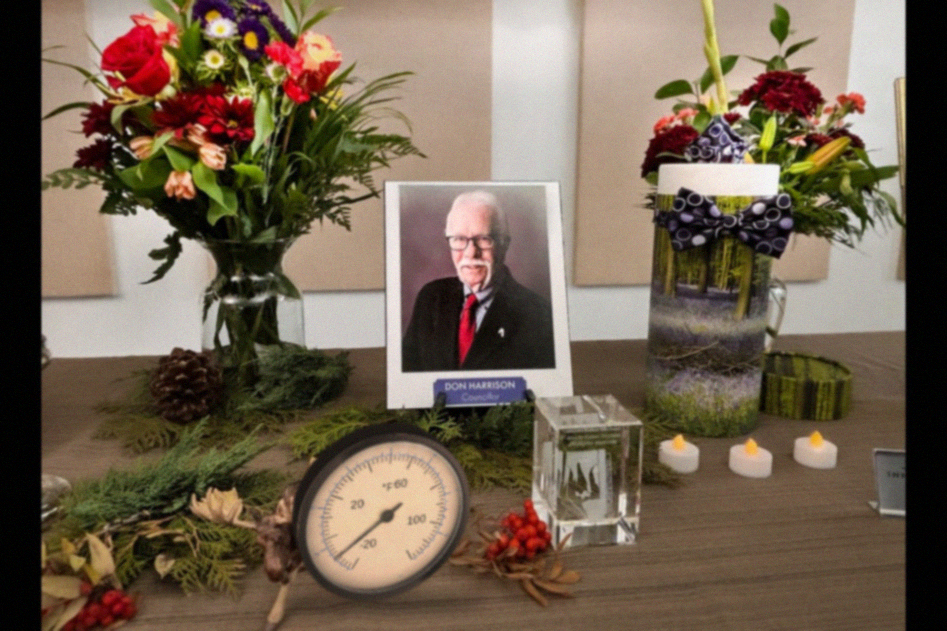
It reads -10 °F
